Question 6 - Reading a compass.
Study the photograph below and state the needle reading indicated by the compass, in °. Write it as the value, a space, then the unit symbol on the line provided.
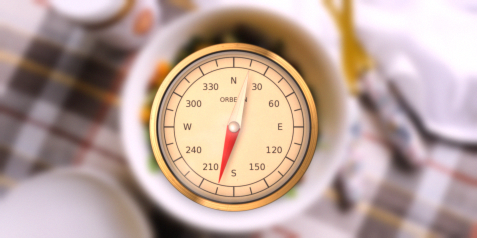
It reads 195 °
